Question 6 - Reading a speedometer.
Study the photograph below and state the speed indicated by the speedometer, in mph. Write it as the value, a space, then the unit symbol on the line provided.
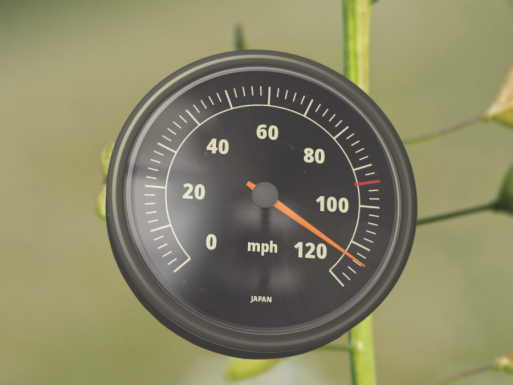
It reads 114 mph
